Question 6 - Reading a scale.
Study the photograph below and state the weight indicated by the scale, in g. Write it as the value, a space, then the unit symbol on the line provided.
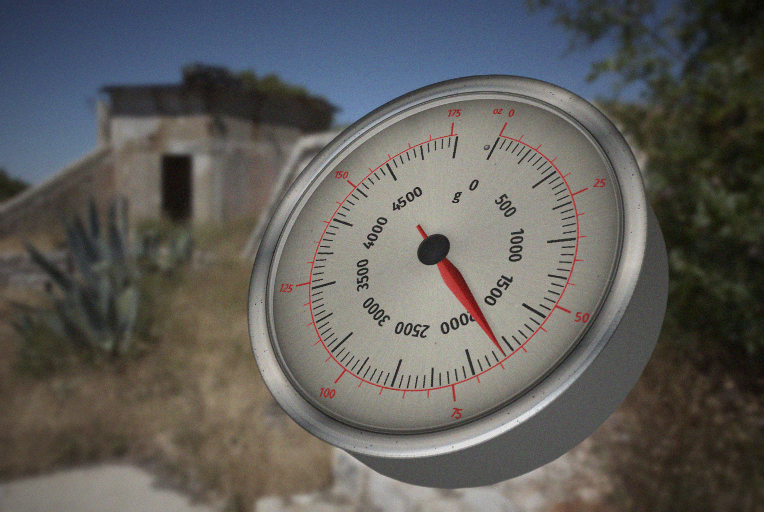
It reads 1800 g
